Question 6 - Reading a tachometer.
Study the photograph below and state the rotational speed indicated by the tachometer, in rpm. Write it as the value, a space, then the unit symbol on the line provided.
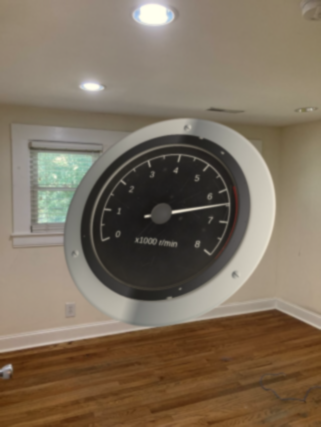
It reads 6500 rpm
